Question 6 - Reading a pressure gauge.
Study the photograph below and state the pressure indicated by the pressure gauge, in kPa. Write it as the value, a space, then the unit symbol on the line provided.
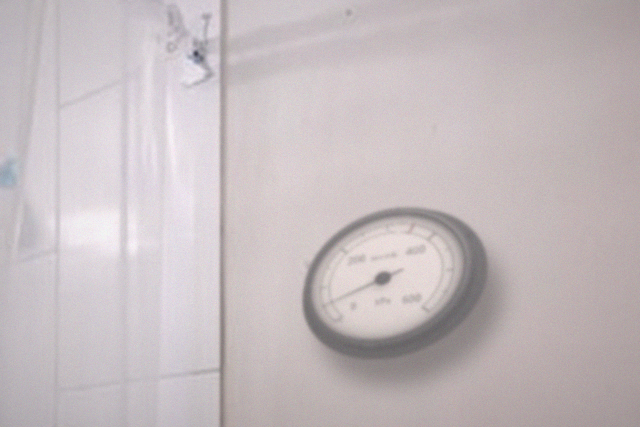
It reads 50 kPa
